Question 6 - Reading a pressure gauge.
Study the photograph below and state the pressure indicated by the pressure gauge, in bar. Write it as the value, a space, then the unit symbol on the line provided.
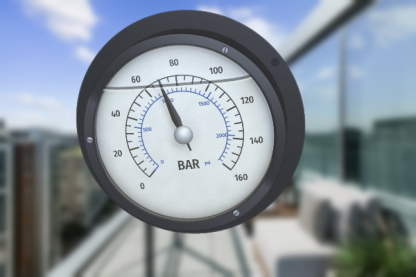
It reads 70 bar
